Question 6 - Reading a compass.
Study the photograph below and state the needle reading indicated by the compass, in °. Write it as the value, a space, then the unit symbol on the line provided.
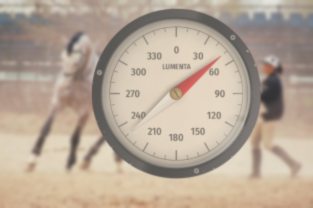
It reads 50 °
